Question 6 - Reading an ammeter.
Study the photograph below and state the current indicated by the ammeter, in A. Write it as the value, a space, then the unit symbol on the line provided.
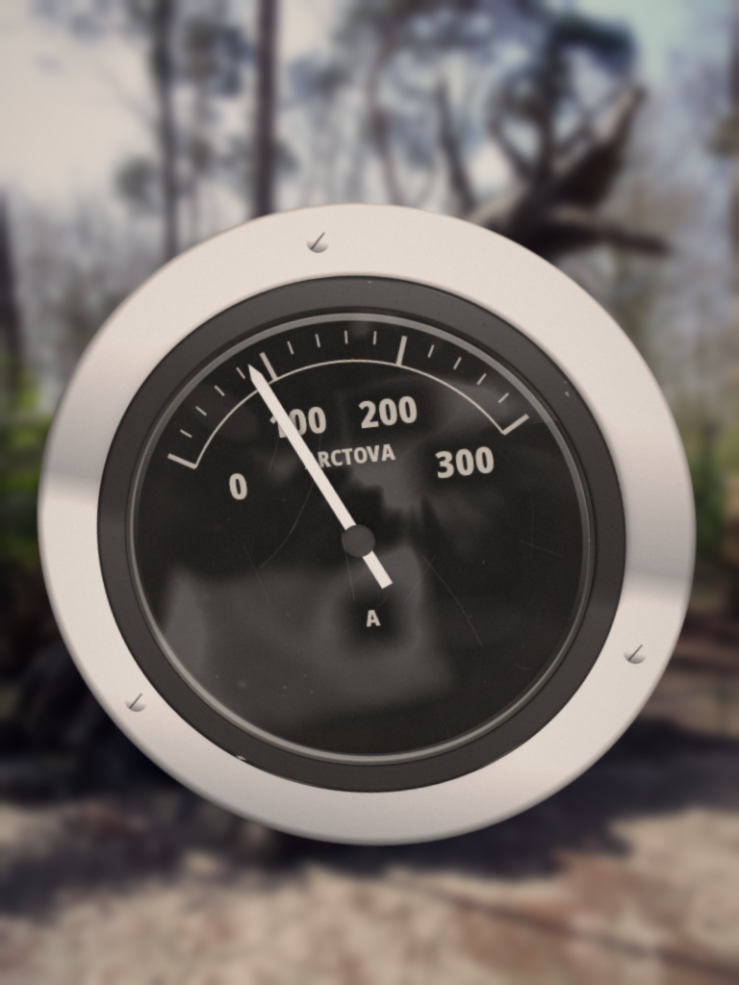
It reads 90 A
